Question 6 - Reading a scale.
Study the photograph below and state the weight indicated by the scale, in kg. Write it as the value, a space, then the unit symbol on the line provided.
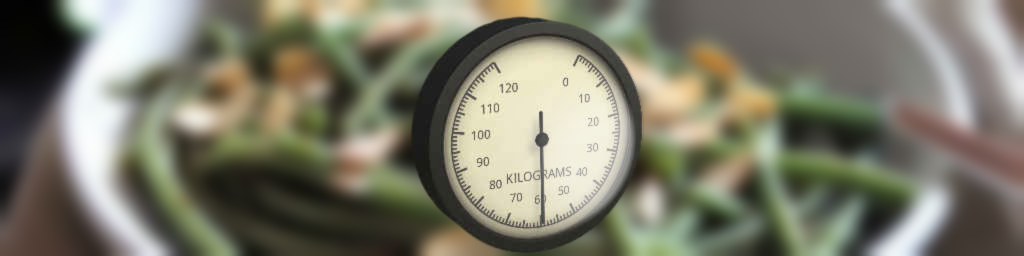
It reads 60 kg
